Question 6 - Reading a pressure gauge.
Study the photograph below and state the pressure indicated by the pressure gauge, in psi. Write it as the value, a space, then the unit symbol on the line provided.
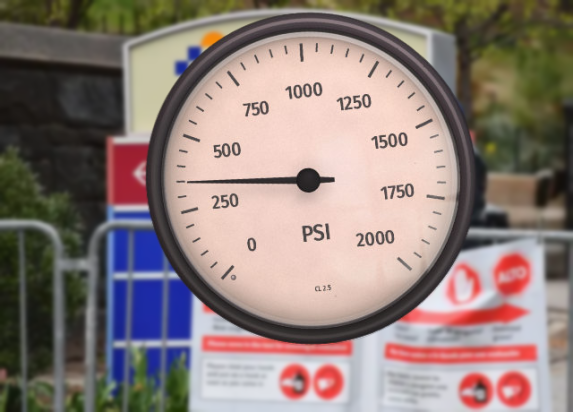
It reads 350 psi
